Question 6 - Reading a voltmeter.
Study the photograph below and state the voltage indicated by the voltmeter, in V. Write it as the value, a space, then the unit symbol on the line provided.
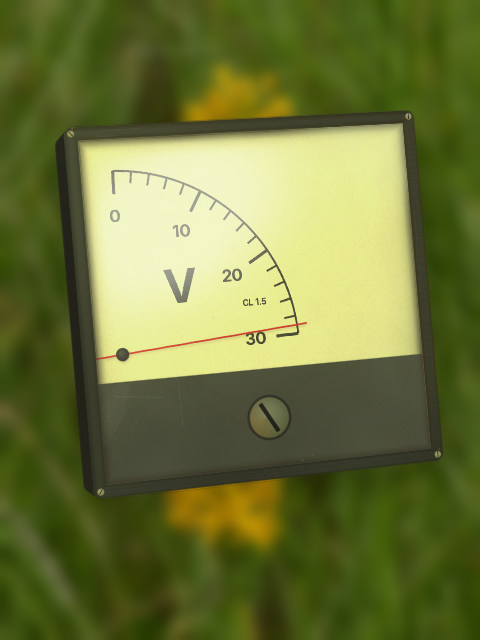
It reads 29 V
